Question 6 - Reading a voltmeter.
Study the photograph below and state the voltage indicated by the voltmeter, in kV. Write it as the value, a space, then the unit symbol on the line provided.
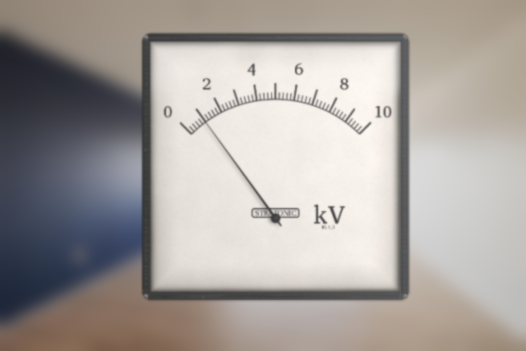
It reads 1 kV
